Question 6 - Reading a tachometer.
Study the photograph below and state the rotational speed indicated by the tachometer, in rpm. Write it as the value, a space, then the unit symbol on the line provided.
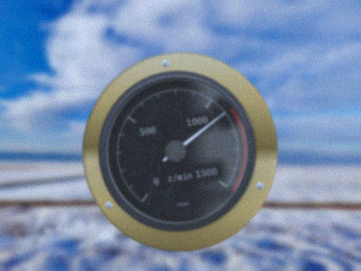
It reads 1100 rpm
